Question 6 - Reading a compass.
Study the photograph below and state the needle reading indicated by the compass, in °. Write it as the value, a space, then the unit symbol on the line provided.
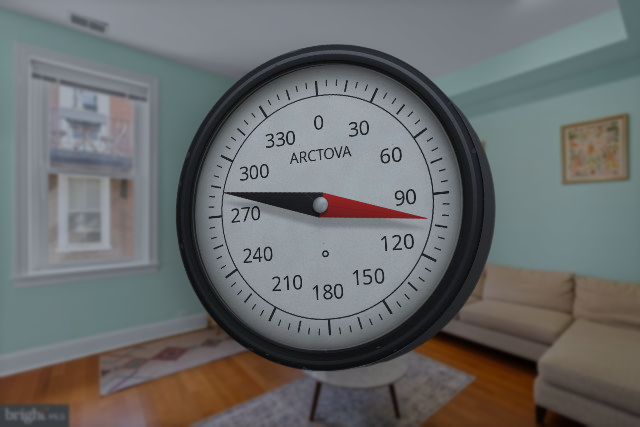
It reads 102.5 °
